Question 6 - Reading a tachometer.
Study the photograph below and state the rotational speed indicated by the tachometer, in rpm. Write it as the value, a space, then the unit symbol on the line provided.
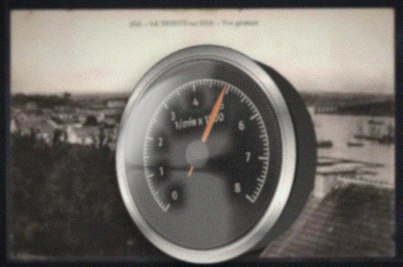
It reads 5000 rpm
